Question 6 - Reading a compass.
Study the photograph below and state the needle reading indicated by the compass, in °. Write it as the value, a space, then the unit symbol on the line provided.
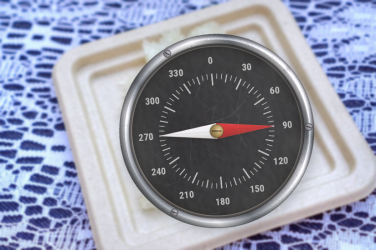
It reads 90 °
